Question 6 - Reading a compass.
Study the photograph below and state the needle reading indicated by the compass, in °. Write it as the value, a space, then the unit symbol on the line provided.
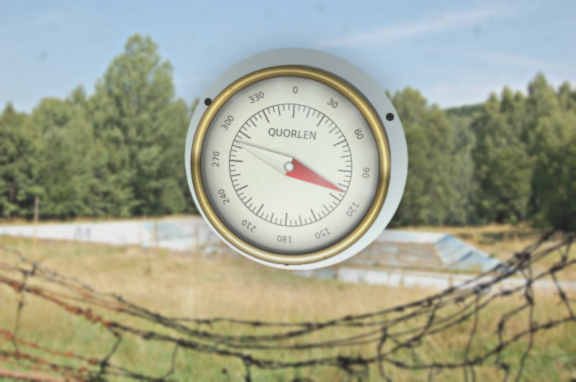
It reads 110 °
